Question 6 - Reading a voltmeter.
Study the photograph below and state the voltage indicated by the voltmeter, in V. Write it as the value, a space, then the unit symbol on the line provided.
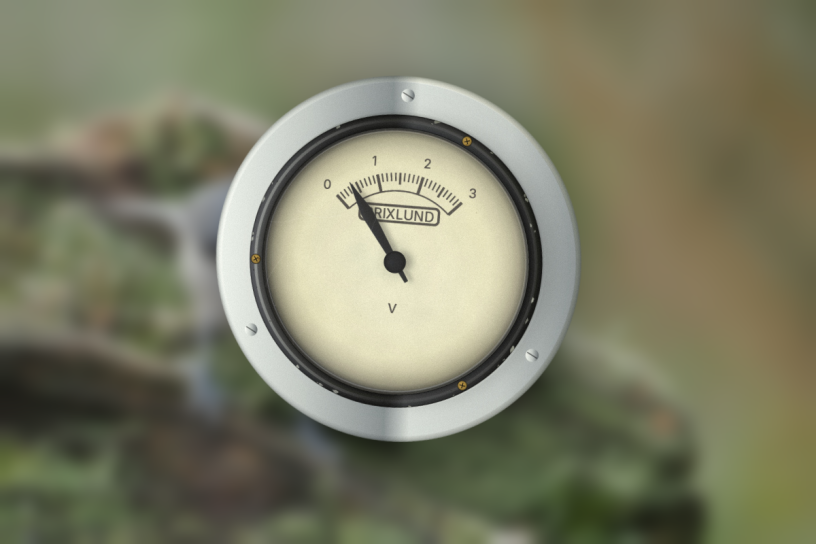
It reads 0.4 V
